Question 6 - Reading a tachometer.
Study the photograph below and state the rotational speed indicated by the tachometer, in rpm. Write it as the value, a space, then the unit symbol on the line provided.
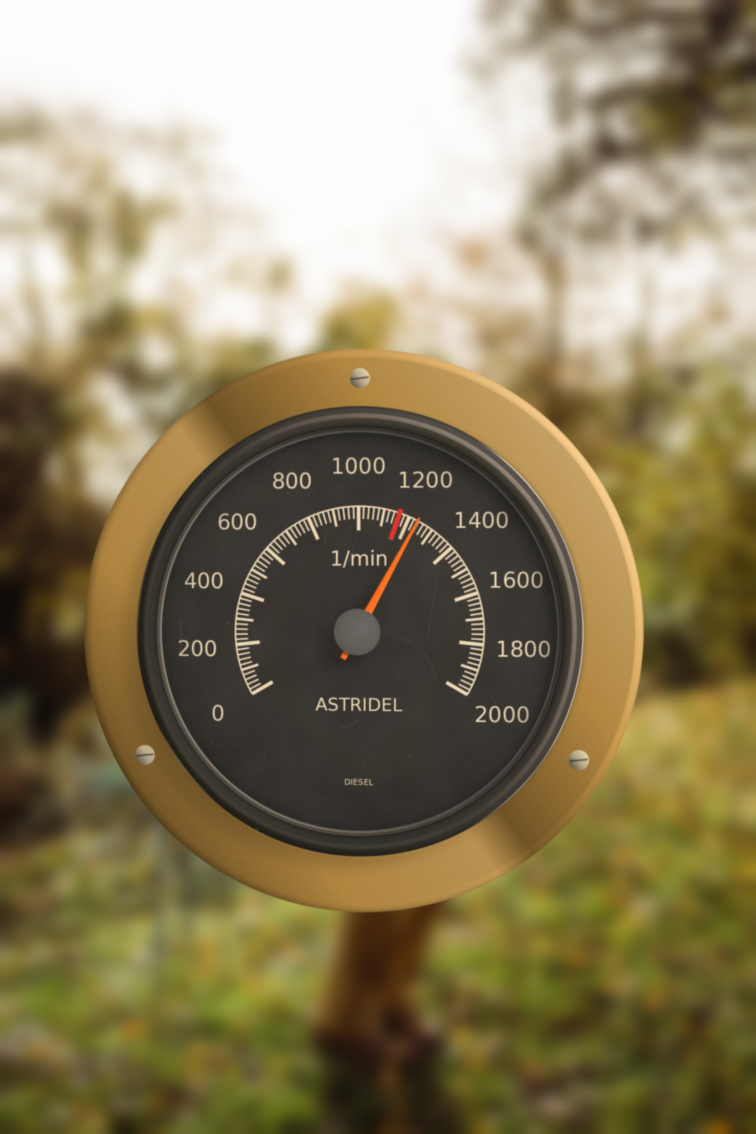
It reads 1240 rpm
